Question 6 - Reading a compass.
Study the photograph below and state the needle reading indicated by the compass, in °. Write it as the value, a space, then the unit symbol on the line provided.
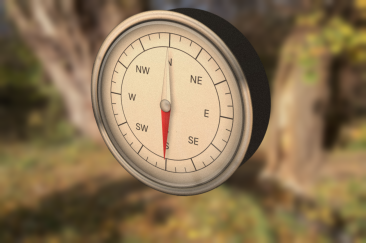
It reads 180 °
